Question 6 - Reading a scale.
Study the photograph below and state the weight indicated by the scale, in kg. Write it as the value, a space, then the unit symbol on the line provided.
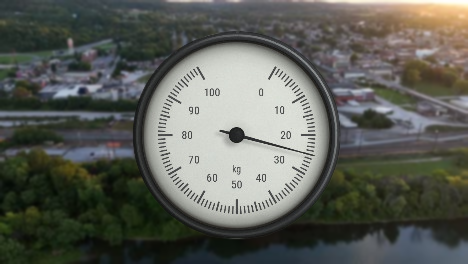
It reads 25 kg
